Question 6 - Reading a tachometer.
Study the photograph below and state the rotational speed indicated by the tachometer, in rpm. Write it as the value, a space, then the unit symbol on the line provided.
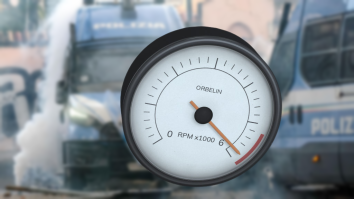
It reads 5800 rpm
